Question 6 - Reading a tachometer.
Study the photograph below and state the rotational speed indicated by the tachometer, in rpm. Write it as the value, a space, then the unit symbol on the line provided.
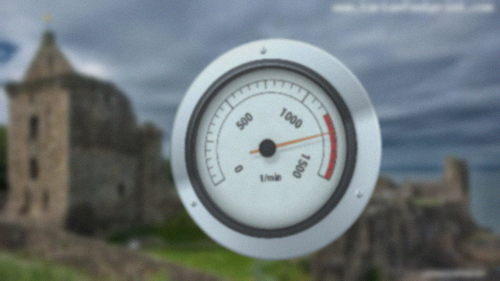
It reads 1250 rpm
